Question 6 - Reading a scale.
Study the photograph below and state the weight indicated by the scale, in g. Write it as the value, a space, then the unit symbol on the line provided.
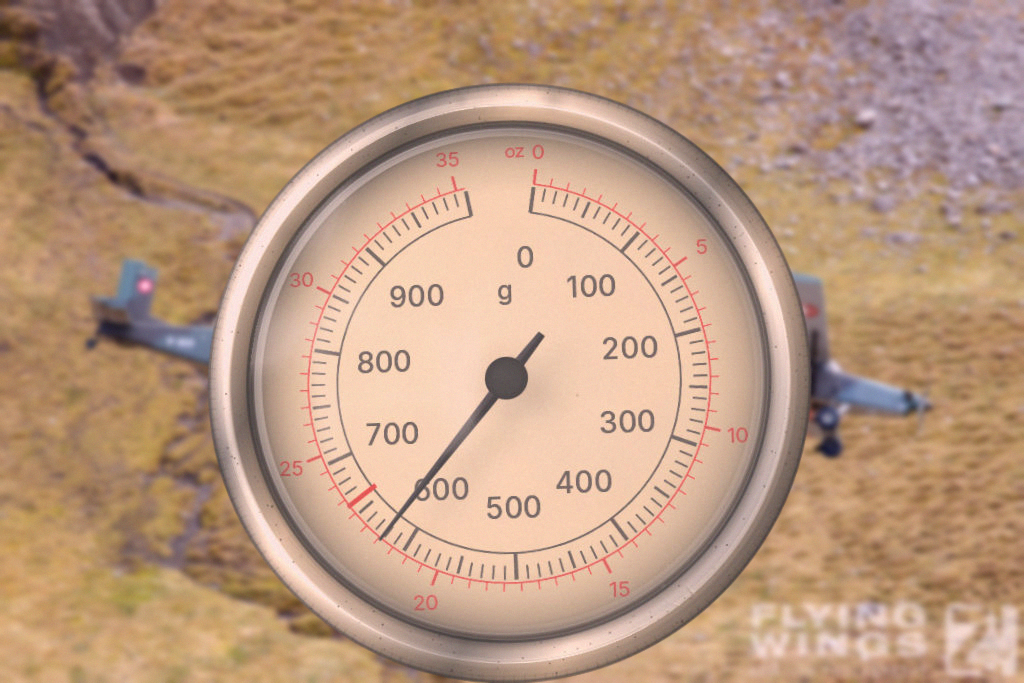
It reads 620 g
